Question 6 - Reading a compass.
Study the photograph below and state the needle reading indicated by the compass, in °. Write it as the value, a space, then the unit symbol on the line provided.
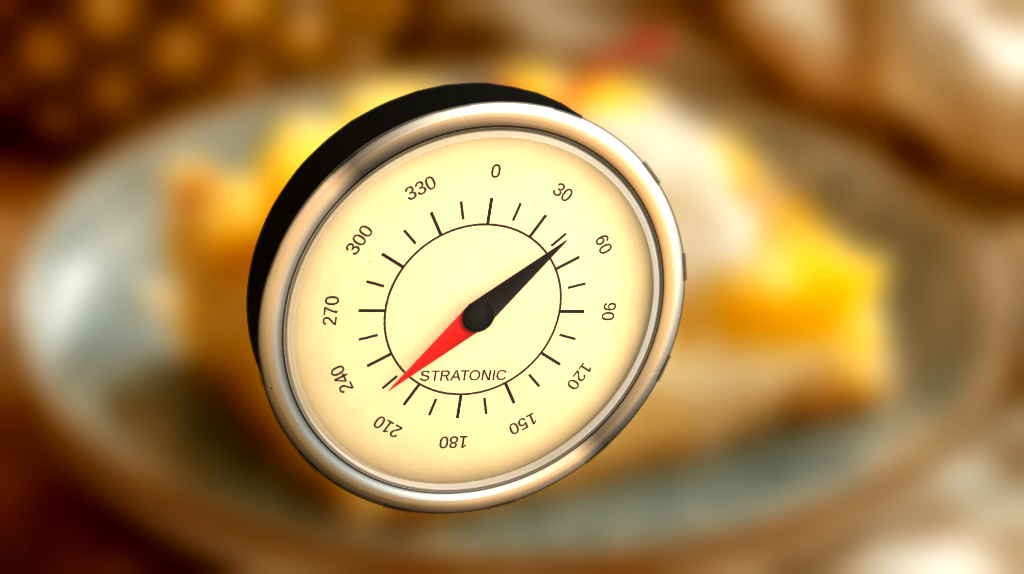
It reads 225 °
